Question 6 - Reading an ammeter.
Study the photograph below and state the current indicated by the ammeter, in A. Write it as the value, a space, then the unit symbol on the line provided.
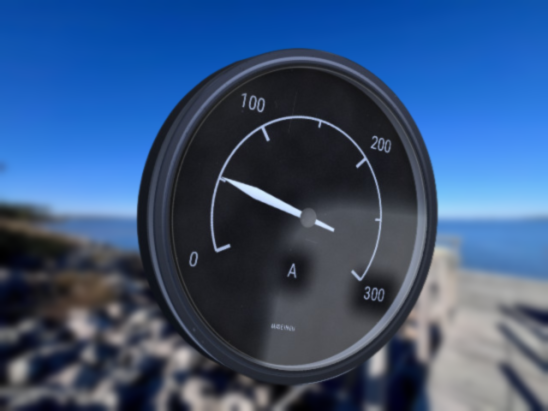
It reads 50 A
